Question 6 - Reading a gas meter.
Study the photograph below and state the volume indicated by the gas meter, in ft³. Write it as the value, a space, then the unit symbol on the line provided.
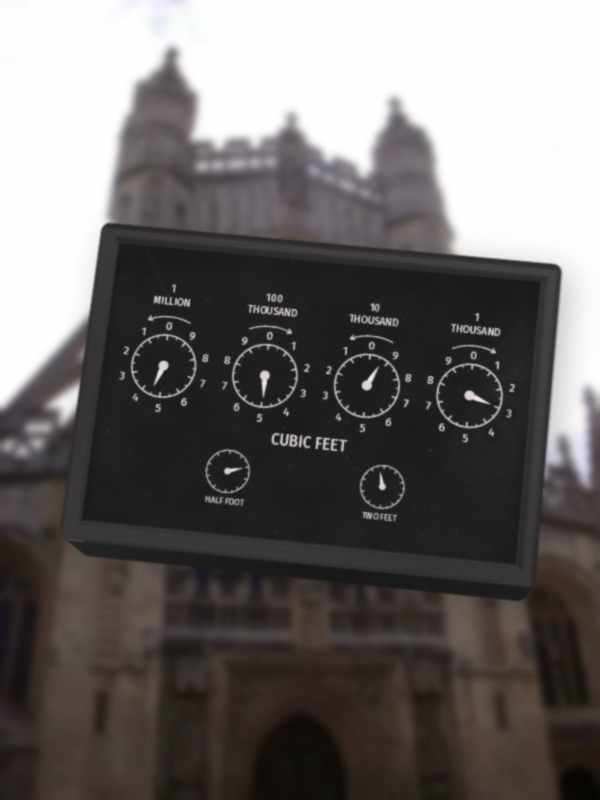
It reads 449300 ft³
